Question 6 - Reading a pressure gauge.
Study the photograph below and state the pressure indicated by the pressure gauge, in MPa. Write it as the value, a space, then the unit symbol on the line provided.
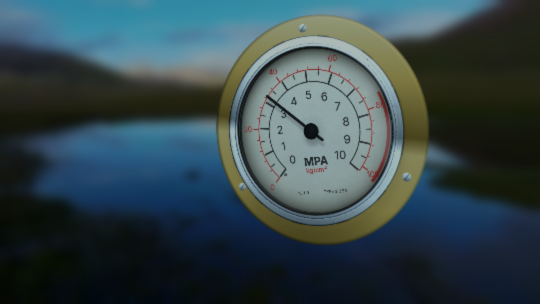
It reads 3.25 MPa
